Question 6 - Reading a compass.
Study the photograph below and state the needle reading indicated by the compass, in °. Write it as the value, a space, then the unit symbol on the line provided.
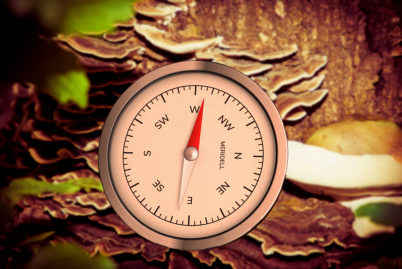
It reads 280 °
